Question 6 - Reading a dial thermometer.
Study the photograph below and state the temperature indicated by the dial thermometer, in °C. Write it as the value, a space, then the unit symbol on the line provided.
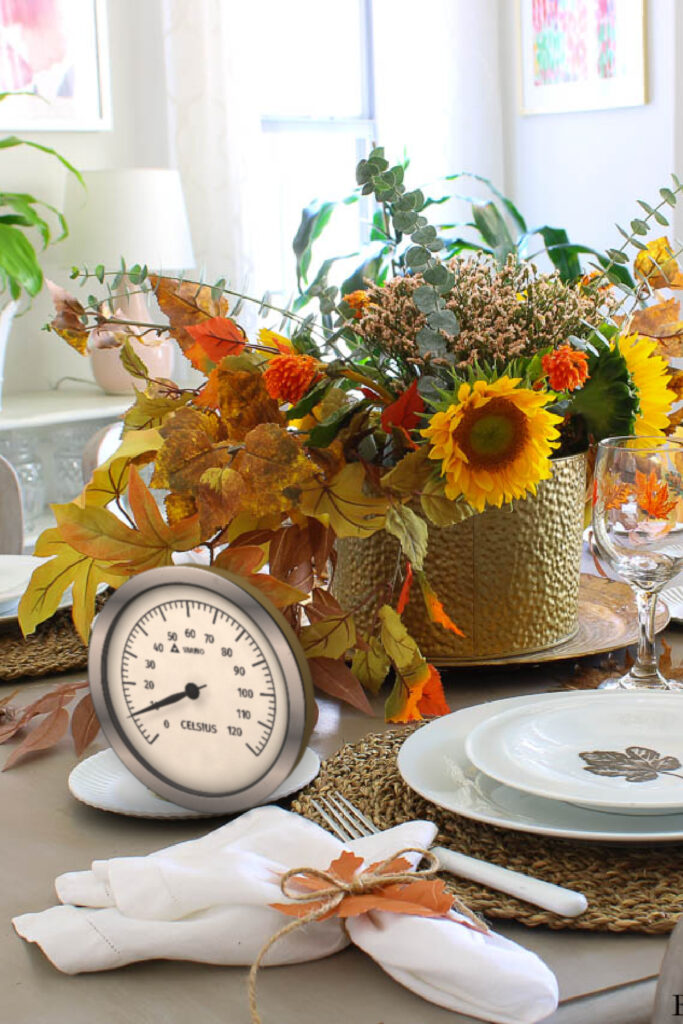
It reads 10 °C
